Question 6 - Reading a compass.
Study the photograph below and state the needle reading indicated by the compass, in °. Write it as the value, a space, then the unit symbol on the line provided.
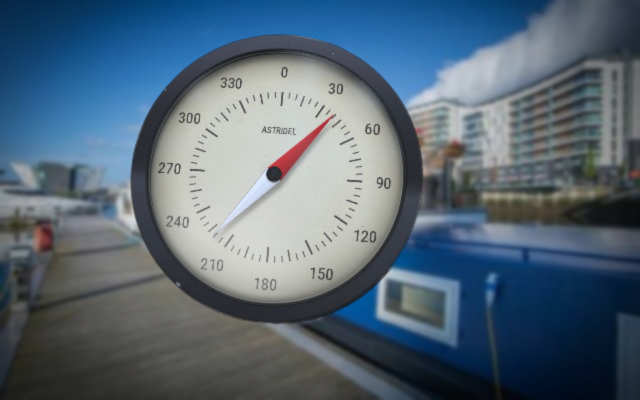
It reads 40 °
